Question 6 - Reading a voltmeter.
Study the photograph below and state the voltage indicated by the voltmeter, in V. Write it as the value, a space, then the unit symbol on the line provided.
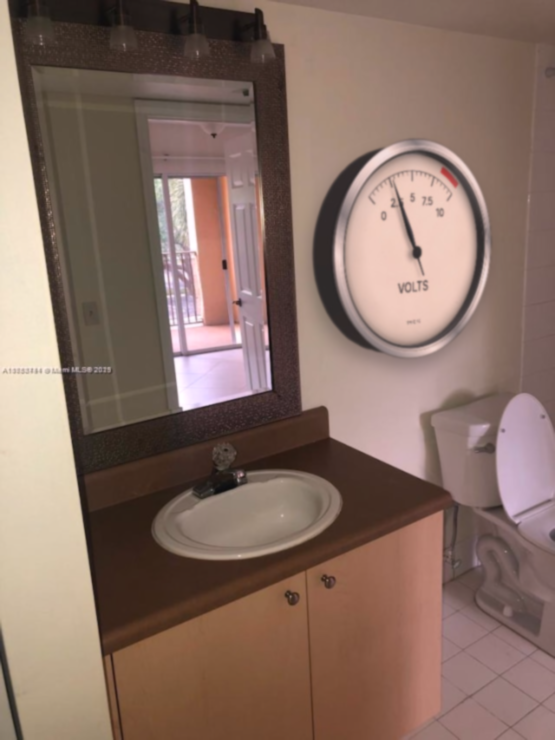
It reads 2.5 V
